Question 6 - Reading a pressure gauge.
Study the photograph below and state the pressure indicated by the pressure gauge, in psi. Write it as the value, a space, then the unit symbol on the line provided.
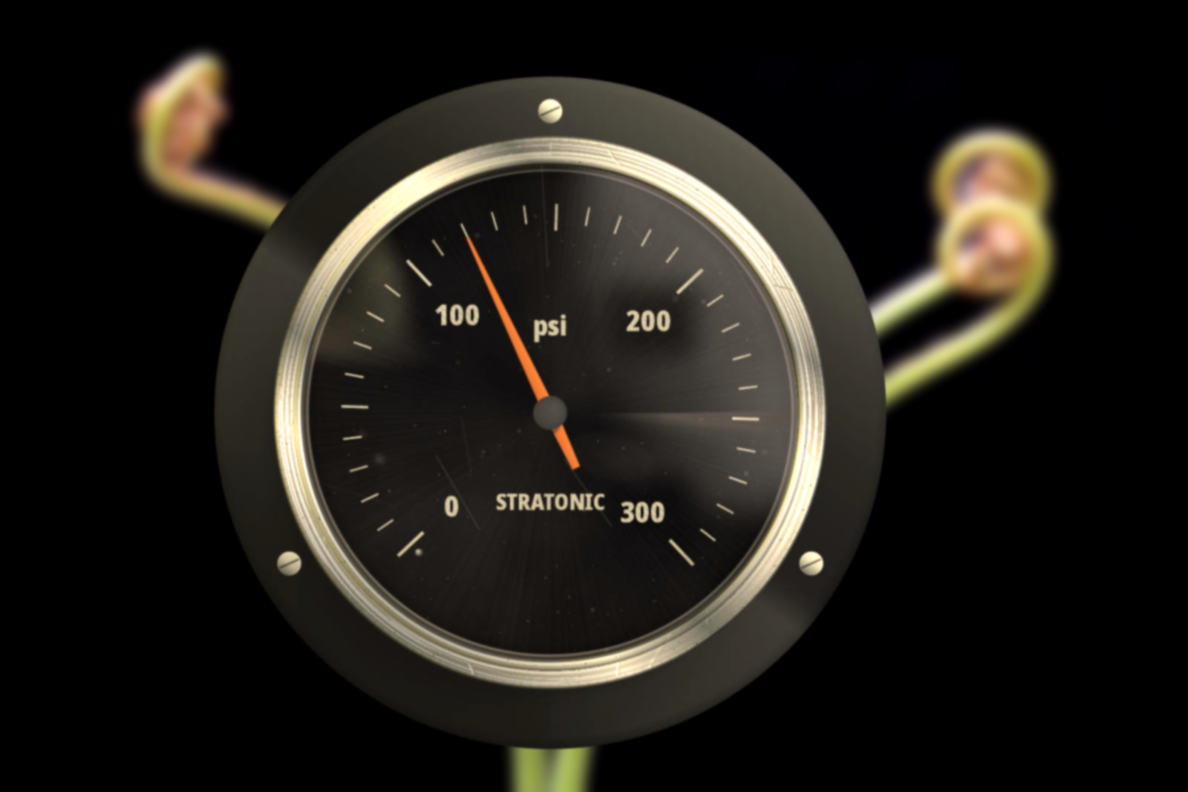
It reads 120 psi
